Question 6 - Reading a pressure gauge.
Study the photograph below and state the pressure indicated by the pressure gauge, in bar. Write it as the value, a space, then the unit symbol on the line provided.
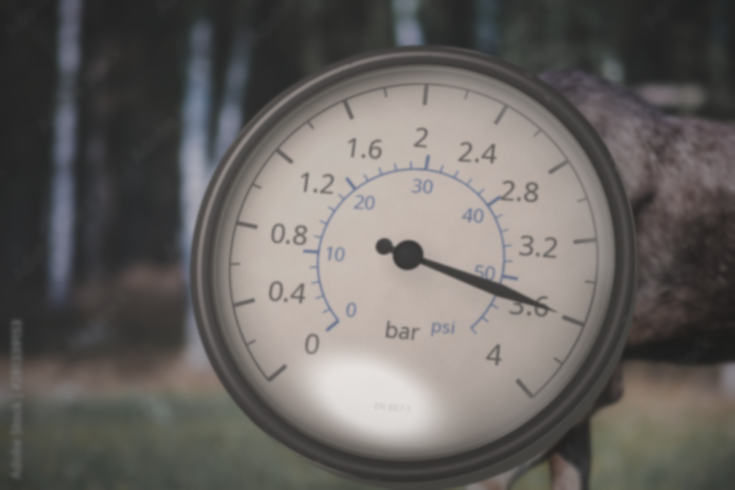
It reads 3.6 bar
